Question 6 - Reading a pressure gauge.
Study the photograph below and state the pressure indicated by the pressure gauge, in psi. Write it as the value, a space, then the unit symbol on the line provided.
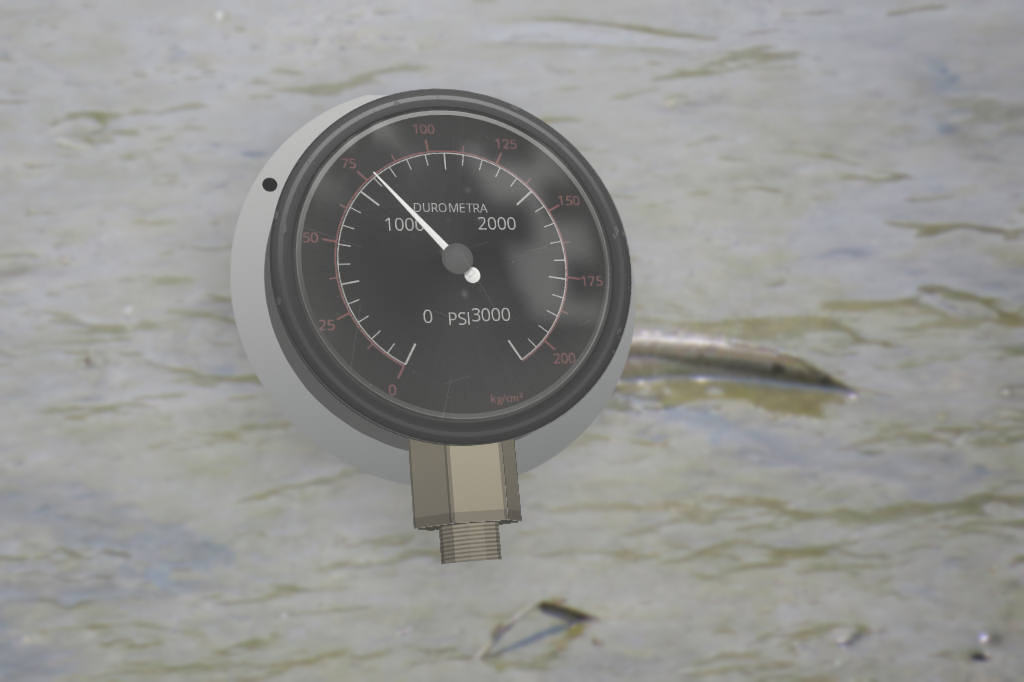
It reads 1100 psi
